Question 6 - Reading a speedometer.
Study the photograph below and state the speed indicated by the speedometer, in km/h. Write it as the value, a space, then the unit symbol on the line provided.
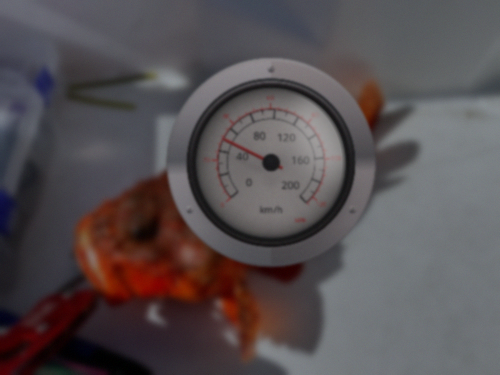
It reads 50 km/h
